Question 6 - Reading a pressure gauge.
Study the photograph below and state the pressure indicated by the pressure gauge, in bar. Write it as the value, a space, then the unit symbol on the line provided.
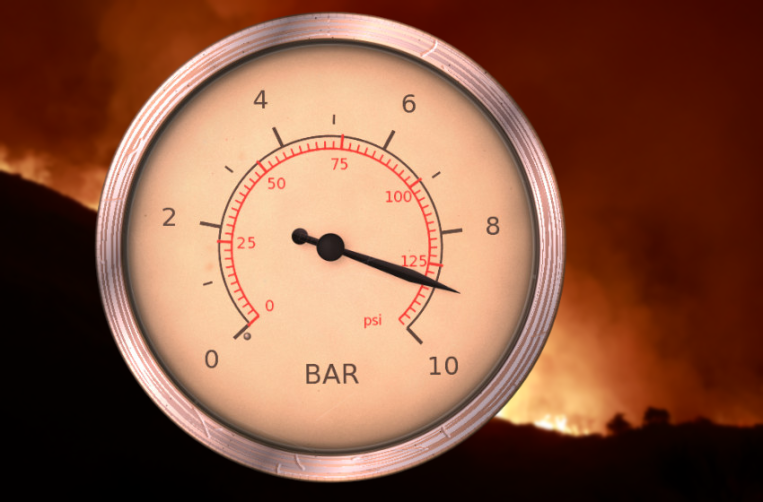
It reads 9 bar
